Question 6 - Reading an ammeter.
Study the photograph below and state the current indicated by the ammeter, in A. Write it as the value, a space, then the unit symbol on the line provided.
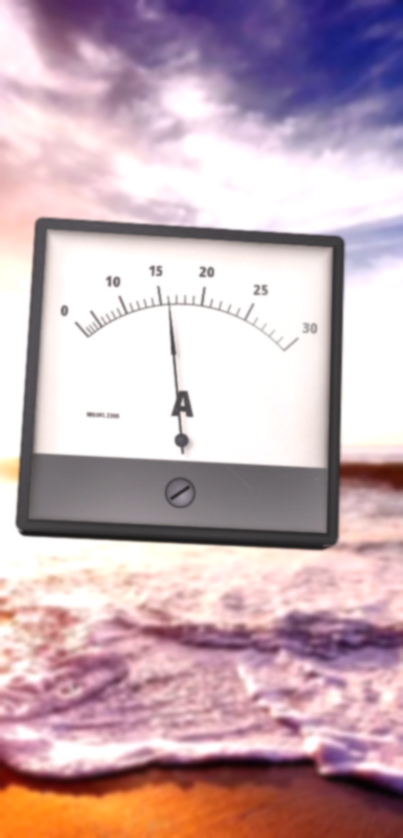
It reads 16 A
